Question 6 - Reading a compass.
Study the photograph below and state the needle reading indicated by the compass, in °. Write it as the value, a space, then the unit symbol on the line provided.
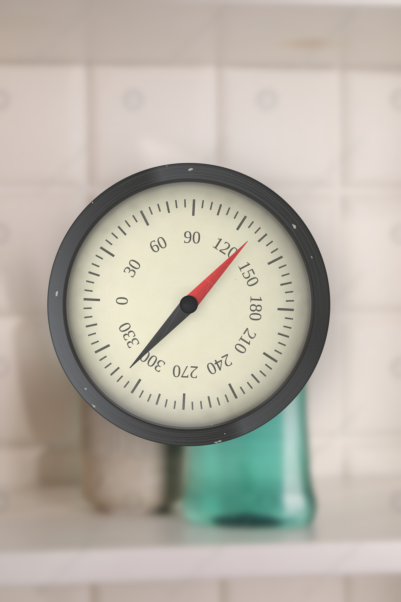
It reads 130 °
